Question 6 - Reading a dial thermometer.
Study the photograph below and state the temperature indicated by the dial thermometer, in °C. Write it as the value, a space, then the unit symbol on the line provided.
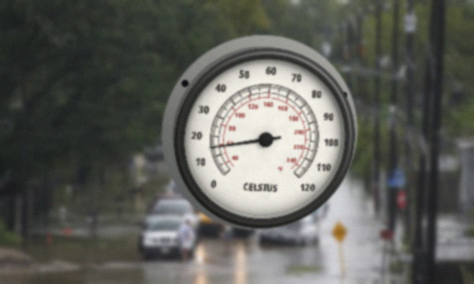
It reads 15 °C
